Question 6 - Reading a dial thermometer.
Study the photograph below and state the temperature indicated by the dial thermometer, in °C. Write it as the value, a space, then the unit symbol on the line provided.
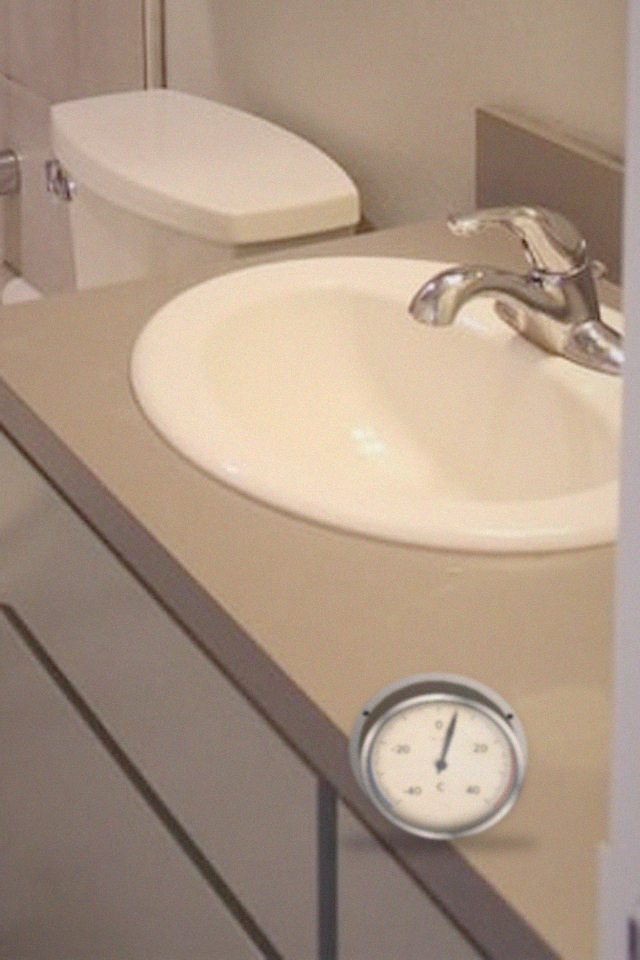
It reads 5 °C
